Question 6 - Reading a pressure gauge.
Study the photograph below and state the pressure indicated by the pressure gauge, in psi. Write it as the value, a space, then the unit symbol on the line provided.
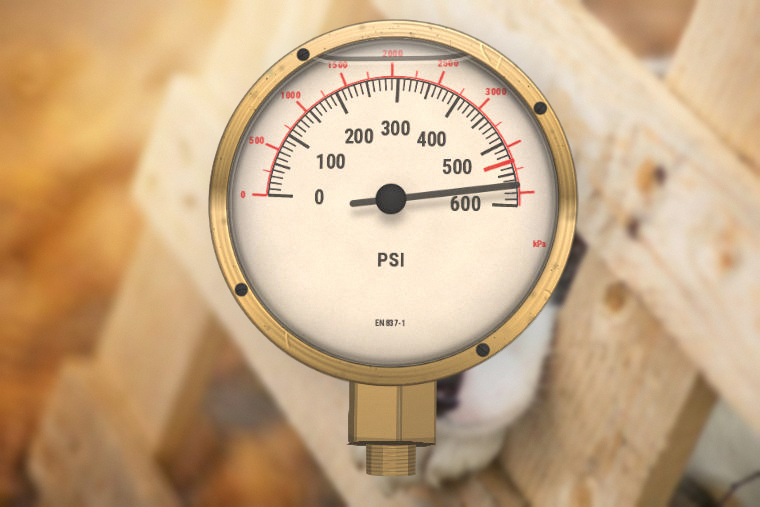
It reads 570 psi
